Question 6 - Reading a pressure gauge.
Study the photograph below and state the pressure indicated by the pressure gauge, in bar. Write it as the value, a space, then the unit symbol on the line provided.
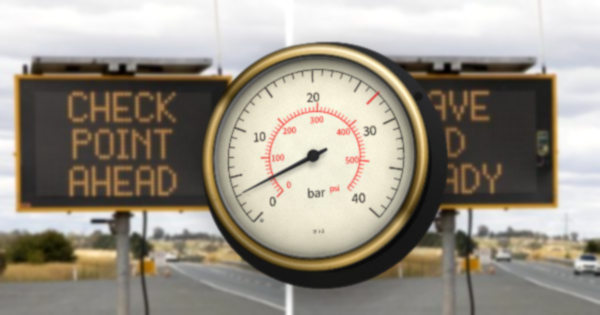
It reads 3 bar
